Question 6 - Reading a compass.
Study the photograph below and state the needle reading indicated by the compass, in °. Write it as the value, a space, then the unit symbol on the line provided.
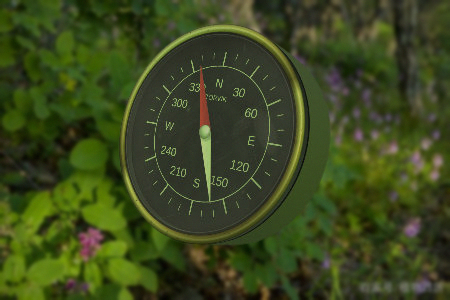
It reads 340 °
